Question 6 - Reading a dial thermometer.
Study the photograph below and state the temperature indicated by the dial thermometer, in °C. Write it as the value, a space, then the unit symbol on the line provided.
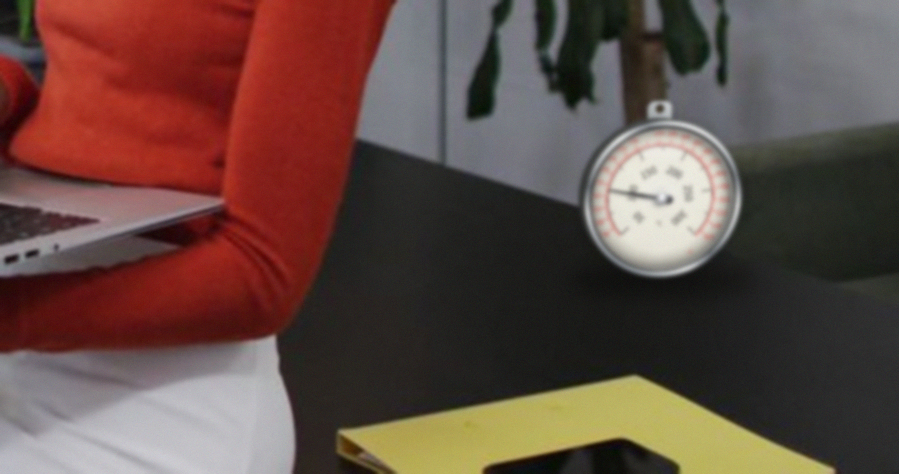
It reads 100 °C
